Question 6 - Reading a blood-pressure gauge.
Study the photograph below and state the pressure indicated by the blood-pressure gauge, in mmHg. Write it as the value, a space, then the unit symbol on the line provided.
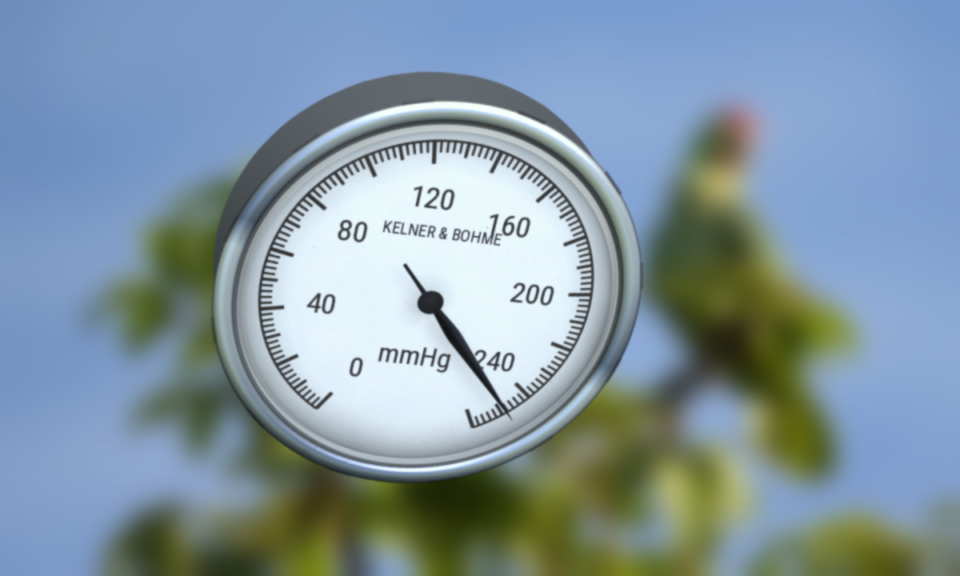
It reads 248 mmHg
